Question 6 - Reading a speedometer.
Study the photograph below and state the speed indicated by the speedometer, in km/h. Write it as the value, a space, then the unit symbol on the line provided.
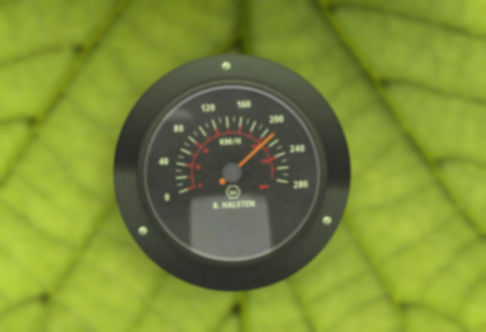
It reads 210 km/h
